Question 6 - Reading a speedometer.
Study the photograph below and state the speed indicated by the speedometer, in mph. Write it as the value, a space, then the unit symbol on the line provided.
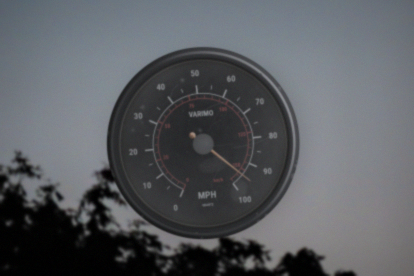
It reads 95 mph
